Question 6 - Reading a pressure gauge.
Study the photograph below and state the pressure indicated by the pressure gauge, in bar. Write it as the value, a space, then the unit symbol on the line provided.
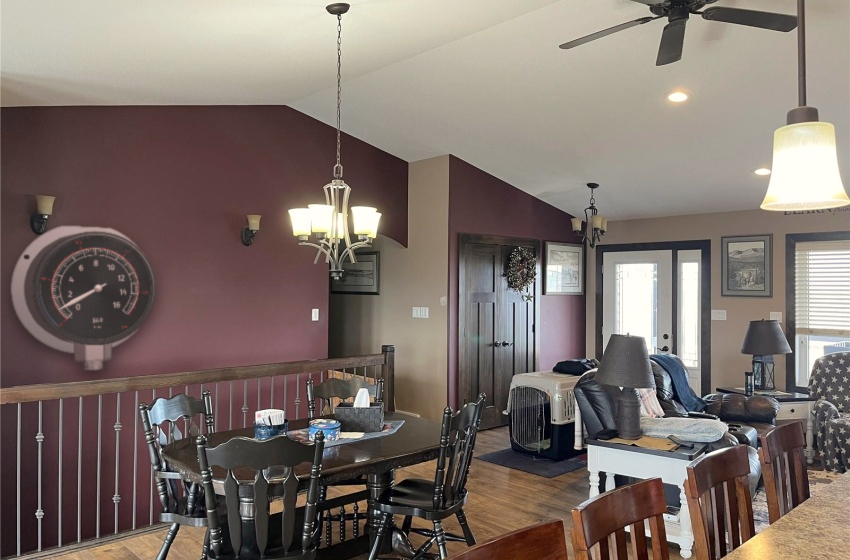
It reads 1 bar
